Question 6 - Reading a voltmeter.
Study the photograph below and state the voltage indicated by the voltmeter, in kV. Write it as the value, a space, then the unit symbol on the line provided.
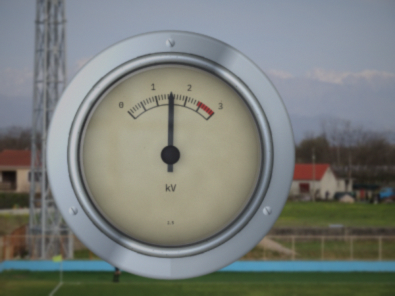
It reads 1.5 kV
